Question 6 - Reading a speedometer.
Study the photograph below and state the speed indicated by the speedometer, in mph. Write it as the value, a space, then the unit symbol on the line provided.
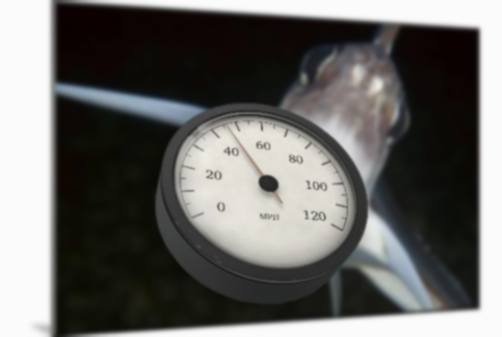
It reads 45 mph
